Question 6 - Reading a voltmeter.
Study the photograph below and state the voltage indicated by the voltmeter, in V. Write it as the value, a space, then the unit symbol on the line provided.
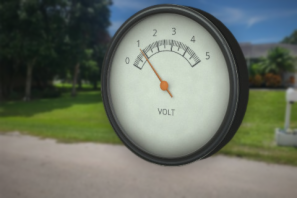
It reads 1 V
